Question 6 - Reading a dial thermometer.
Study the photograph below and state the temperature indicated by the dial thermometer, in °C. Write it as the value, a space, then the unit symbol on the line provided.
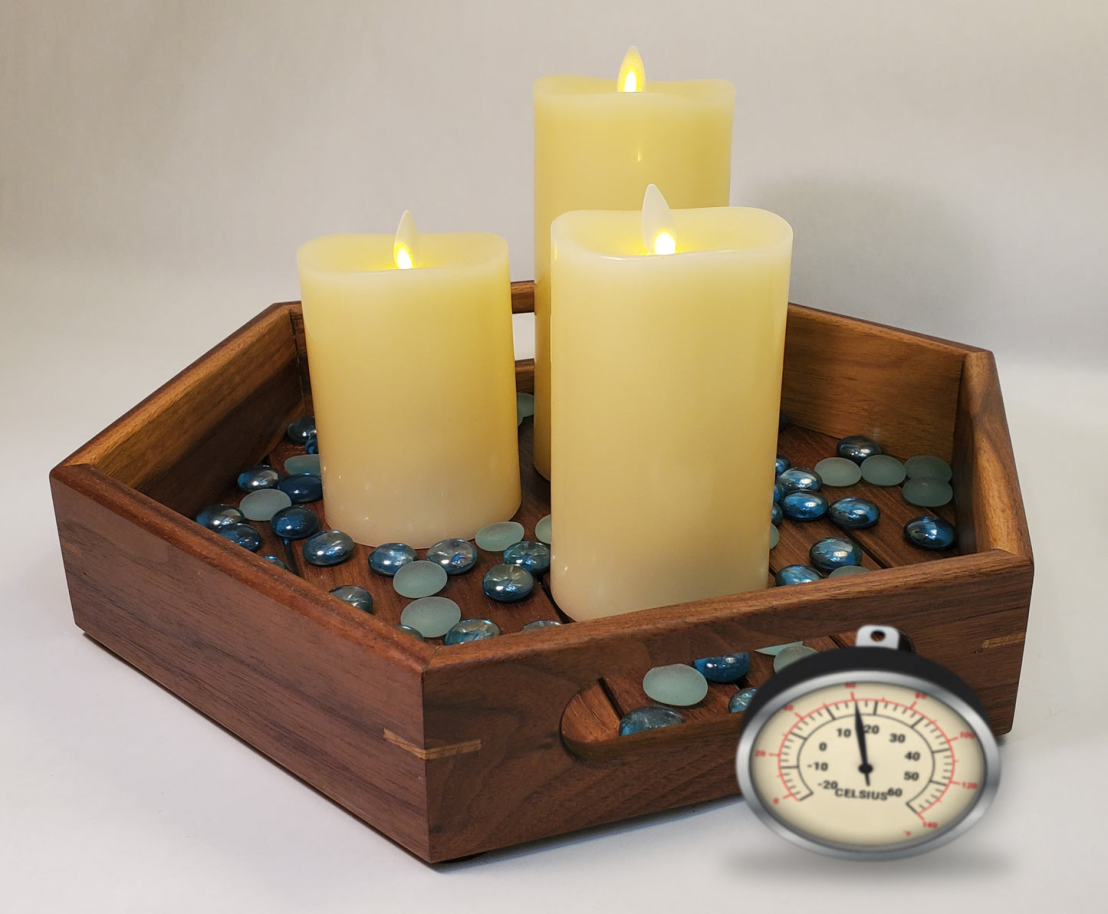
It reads 16 °C
